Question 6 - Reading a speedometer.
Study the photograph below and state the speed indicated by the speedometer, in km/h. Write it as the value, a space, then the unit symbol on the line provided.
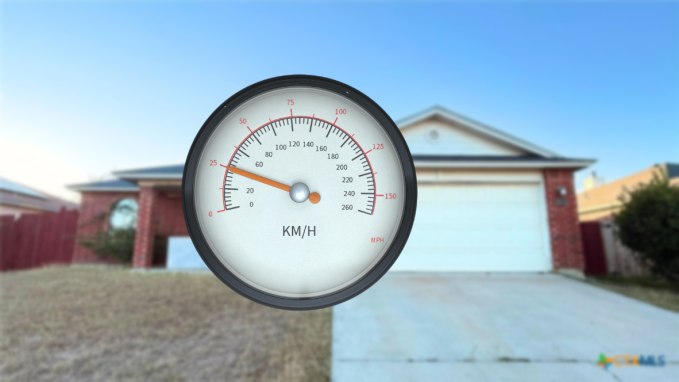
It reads 40 km/h
